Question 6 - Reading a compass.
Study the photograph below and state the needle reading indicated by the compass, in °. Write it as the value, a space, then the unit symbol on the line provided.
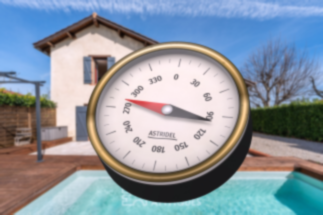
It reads 280 °
